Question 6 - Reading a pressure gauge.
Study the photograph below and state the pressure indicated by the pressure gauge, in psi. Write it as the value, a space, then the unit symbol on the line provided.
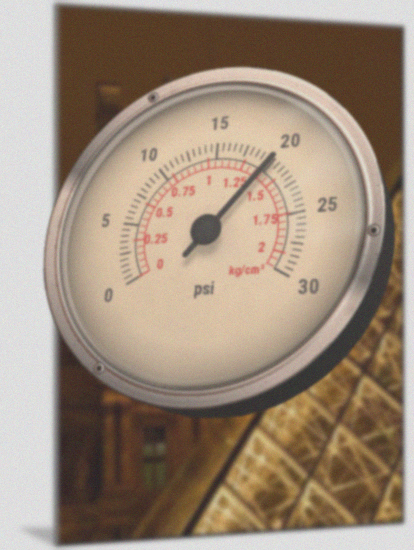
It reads 20 psi
